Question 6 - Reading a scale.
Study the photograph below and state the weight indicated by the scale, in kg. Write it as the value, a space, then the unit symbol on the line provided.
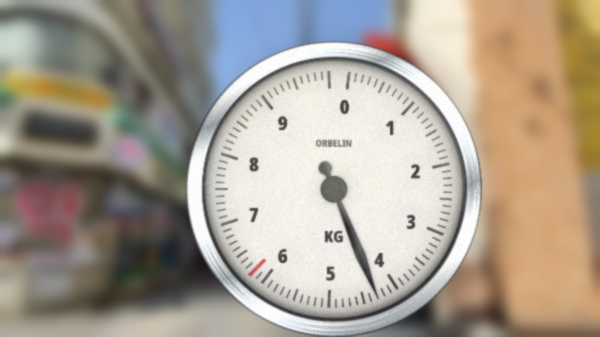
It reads 4.3 kg
